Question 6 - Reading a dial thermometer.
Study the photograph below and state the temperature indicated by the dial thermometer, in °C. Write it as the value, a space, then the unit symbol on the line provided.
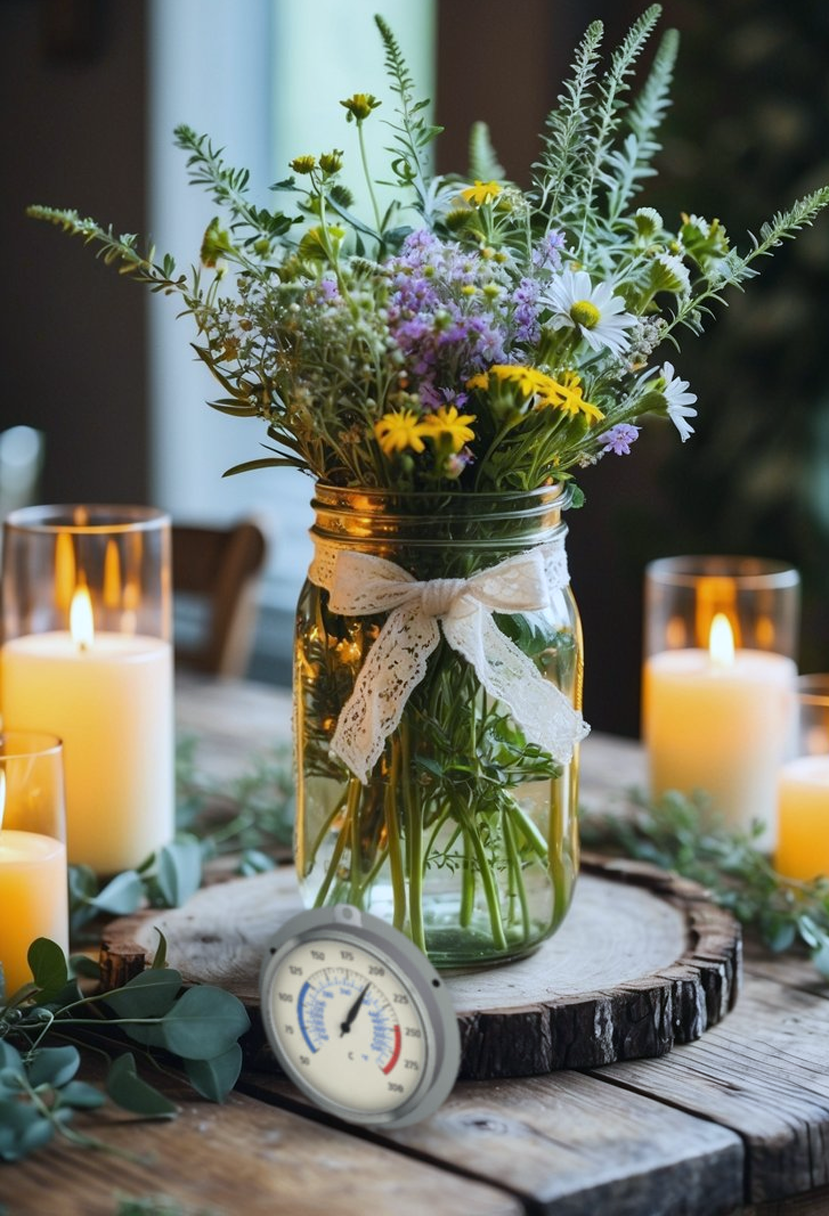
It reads 200 °C
